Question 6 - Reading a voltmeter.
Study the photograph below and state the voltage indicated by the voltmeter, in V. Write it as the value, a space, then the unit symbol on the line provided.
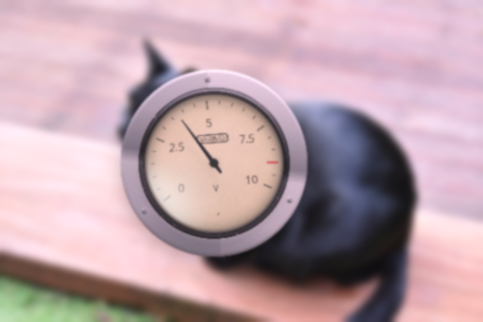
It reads 3.75 V
